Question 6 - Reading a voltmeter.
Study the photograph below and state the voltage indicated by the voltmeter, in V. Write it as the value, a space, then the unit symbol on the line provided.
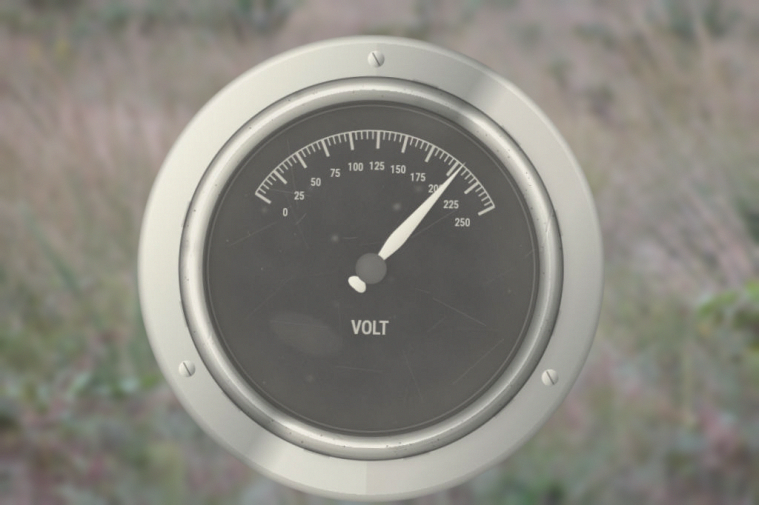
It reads 205 V
